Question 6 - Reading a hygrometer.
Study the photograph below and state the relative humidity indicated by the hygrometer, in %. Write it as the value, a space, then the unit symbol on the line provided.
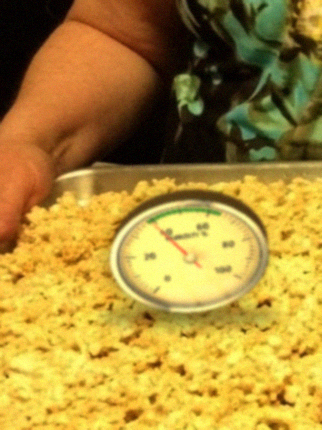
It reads 40 %
